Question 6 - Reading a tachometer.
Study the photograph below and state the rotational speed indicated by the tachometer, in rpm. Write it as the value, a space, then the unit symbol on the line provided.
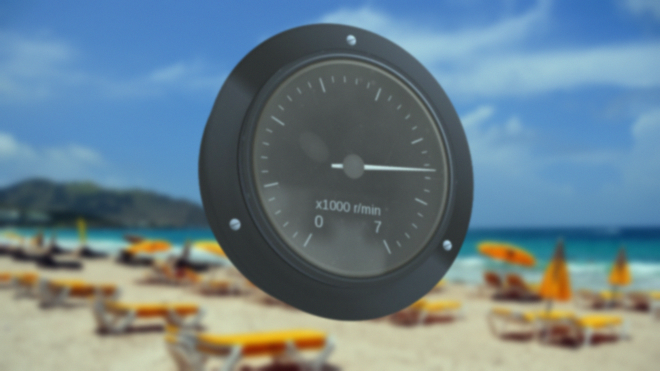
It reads 5500 rpm
